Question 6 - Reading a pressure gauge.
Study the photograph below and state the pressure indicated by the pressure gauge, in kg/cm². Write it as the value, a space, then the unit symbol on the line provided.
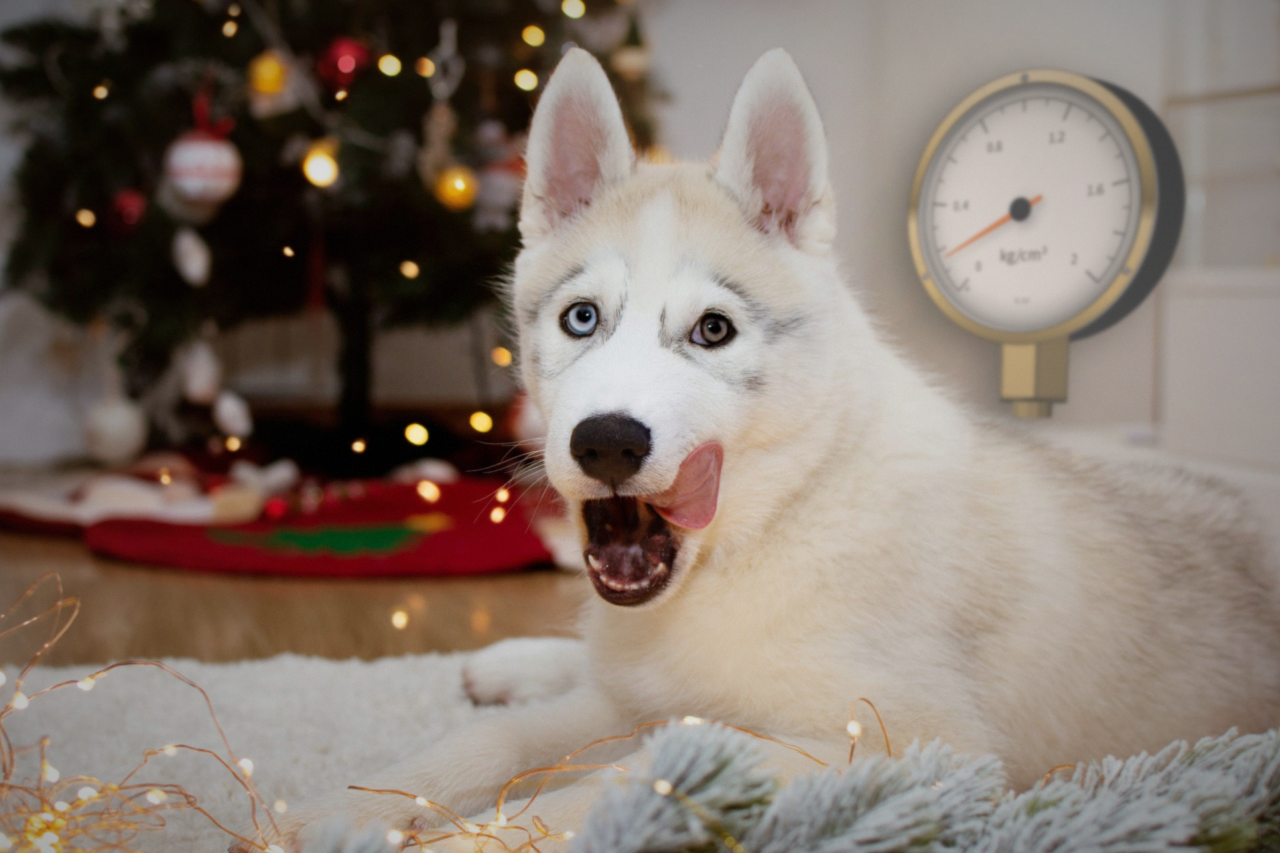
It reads 0.15 kg/cm²
